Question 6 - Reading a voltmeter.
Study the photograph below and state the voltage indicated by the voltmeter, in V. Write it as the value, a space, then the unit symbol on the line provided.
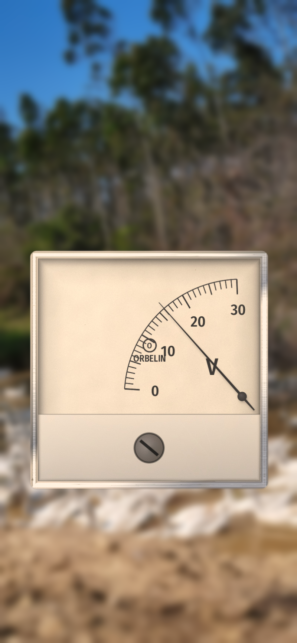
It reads 16 V
